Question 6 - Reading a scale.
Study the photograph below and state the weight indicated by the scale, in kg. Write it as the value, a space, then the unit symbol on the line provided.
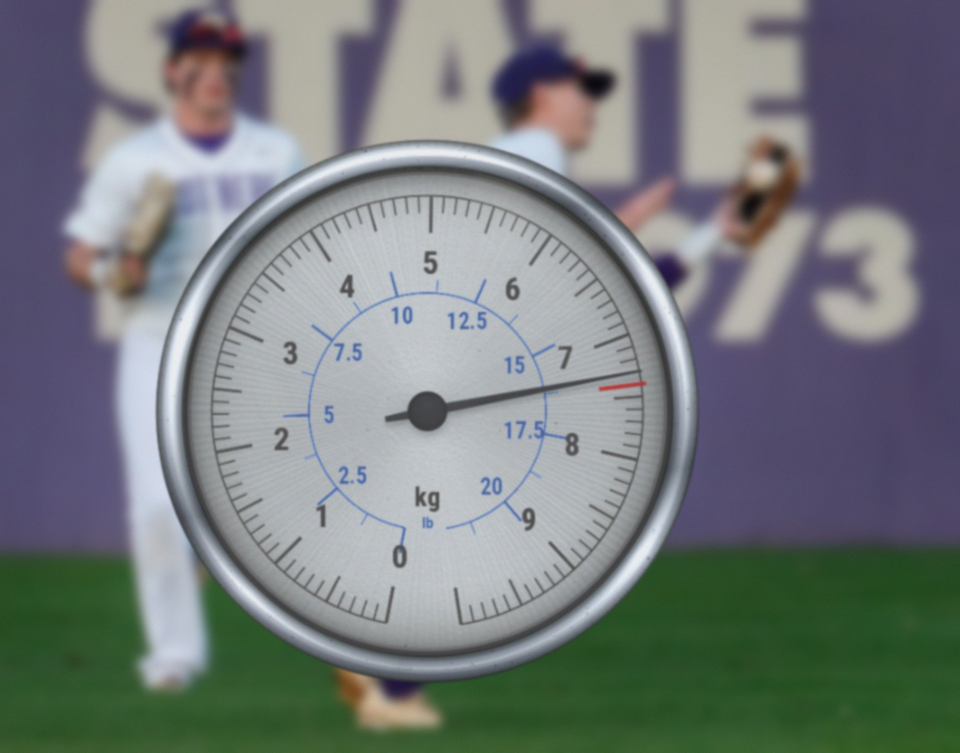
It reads 7.3 kg
